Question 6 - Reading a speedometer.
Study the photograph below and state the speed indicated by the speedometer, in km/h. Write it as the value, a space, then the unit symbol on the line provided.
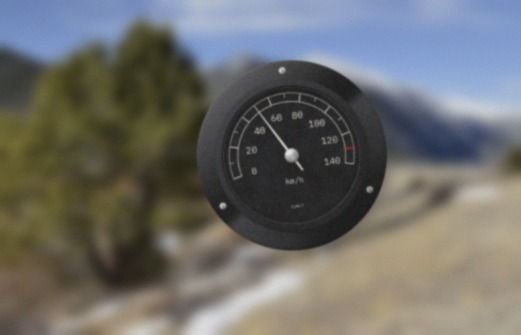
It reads 50 km/h
